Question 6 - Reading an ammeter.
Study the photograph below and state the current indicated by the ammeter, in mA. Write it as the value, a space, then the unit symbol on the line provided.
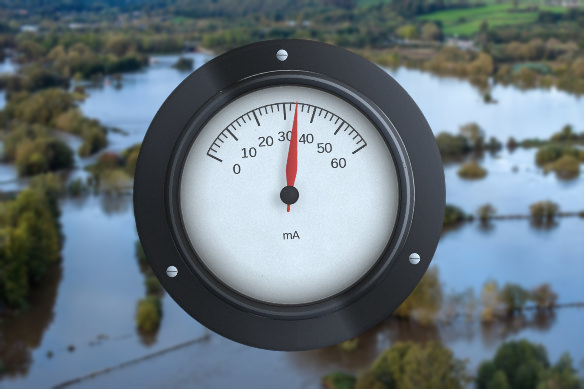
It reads 34 mA
